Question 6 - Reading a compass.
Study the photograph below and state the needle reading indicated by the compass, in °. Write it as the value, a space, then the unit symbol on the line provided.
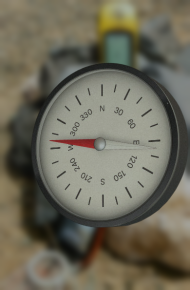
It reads 277.5 °
